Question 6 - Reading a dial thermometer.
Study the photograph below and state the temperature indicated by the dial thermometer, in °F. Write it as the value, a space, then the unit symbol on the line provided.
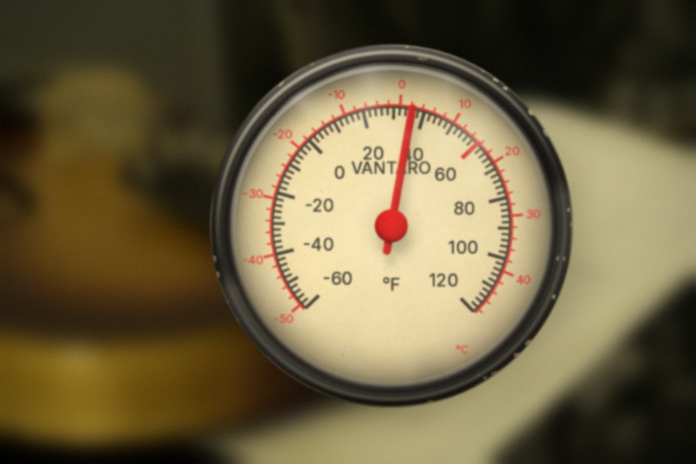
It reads 36 °F
